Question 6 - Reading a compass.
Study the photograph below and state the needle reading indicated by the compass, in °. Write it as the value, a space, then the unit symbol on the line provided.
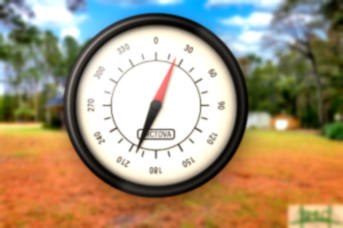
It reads 22.5 °
